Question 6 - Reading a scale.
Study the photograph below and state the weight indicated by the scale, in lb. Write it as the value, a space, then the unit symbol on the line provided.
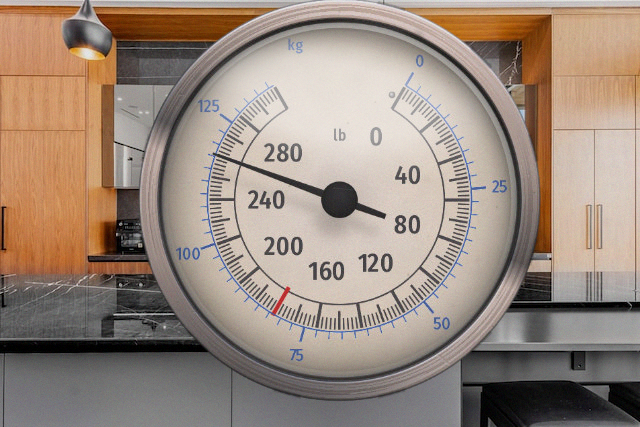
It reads 260 lb
